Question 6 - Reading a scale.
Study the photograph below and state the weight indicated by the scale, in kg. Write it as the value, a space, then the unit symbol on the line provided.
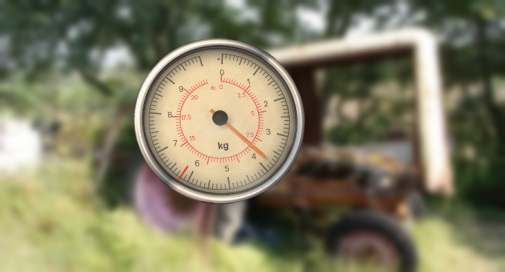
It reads 3.8 kg
